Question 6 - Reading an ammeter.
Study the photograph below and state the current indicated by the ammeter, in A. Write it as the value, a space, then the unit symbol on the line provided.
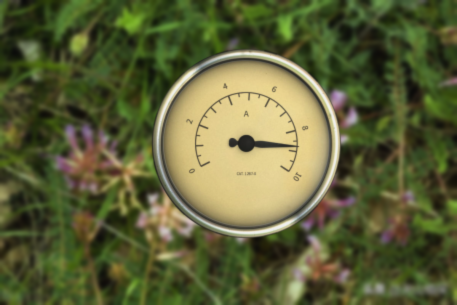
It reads 8.75 A
